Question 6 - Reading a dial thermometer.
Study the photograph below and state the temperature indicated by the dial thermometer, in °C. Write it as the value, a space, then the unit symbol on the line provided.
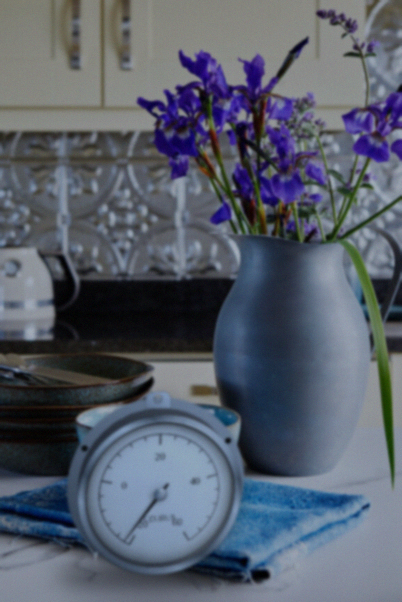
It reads -18 °C
